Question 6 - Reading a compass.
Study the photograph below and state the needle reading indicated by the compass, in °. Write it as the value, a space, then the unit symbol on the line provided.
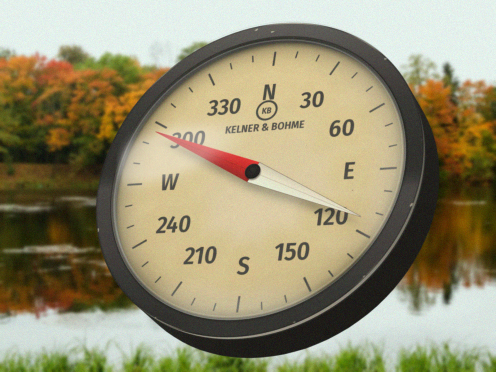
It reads 295 °
